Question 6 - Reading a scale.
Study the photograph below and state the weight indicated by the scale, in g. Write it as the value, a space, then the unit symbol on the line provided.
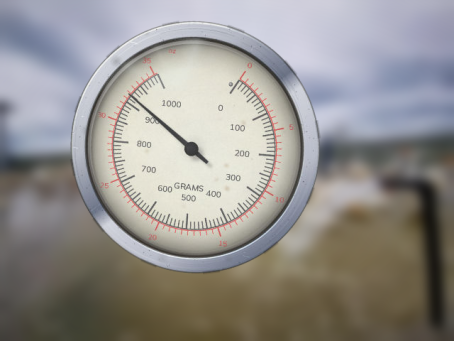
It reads 920 g
